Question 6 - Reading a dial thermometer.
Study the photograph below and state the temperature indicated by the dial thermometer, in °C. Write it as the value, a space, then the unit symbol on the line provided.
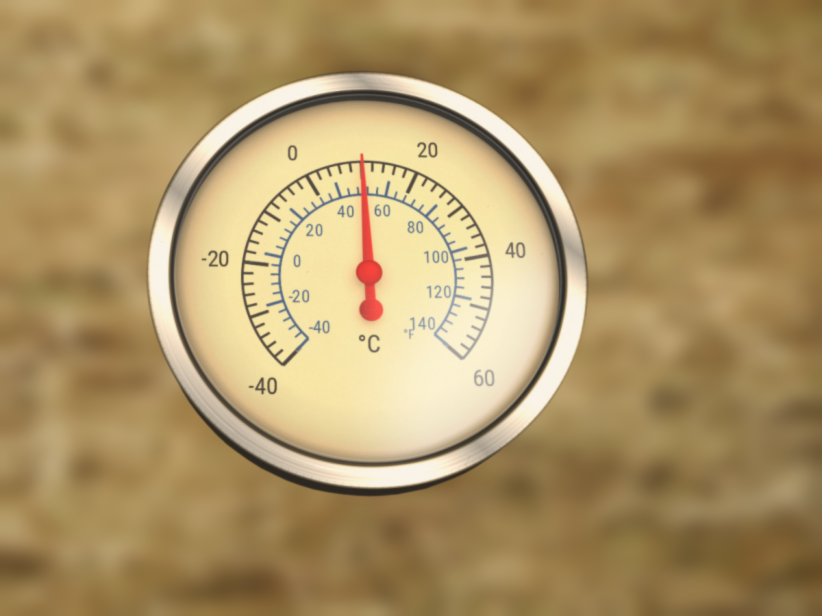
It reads 10 °C
